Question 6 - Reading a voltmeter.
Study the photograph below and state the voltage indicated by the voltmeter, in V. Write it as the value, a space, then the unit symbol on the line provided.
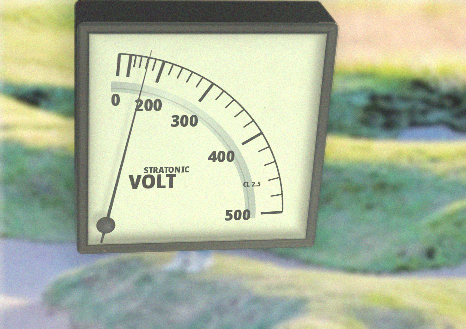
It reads 160 V
